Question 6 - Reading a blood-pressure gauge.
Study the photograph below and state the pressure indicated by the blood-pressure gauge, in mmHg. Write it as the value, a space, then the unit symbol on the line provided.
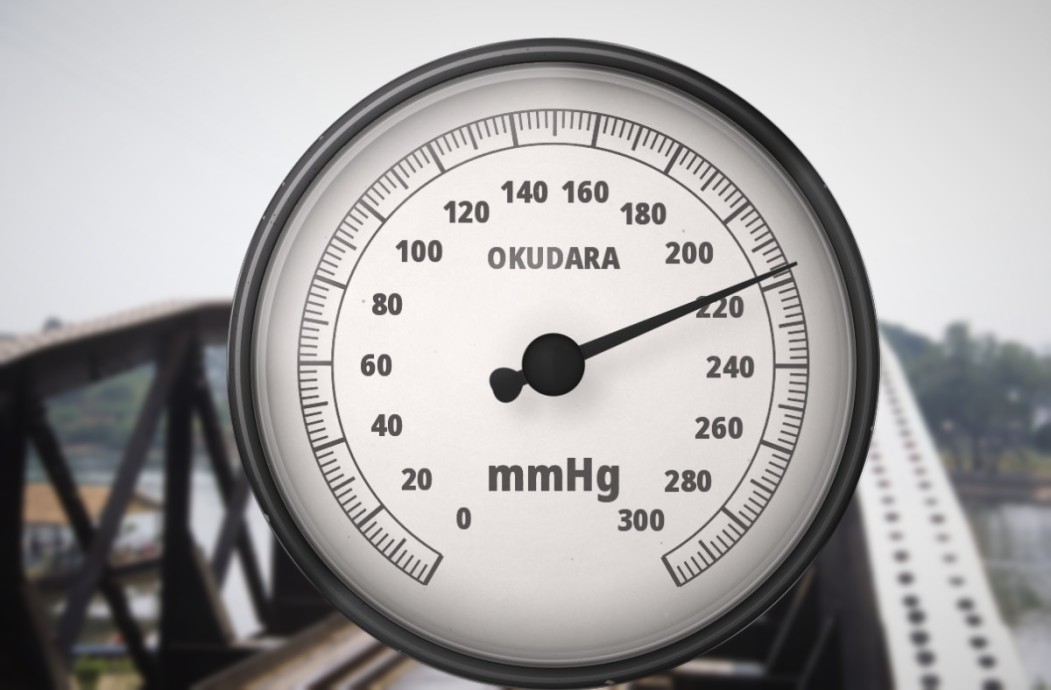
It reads 217 mmHg
